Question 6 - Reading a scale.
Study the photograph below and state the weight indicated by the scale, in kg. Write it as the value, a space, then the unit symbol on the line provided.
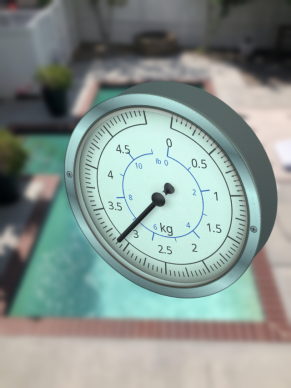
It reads 3.1 kg
